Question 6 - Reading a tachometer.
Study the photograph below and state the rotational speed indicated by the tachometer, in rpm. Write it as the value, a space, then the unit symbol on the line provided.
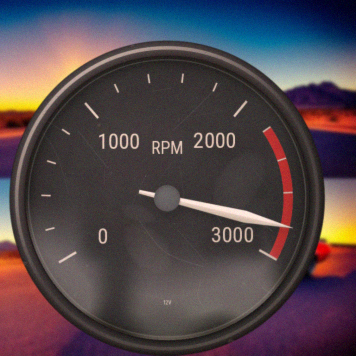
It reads 2800 rpm
